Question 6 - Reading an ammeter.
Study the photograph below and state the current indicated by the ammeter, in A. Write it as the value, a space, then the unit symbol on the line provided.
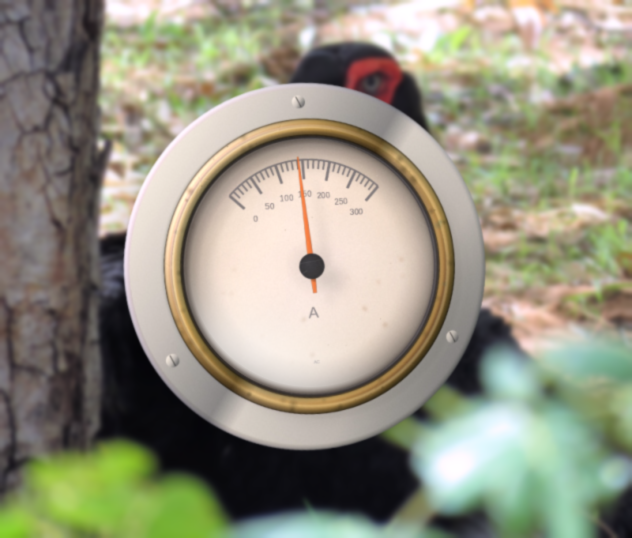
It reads 140 A
